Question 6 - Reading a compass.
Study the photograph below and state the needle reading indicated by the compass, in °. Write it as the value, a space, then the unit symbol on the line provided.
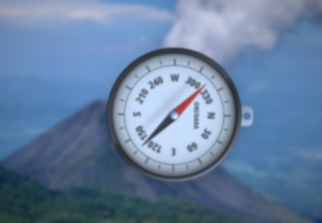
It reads 315 °
